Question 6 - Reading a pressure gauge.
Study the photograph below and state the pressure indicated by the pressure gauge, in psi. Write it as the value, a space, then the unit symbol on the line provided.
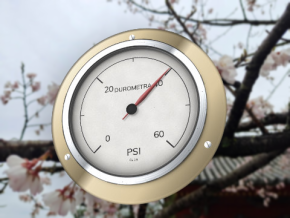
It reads 40 psi
